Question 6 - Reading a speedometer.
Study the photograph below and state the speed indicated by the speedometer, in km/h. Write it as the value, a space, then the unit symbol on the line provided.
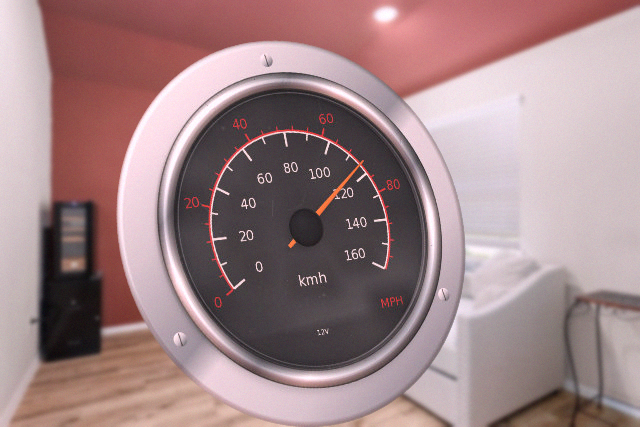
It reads 115 km/h
